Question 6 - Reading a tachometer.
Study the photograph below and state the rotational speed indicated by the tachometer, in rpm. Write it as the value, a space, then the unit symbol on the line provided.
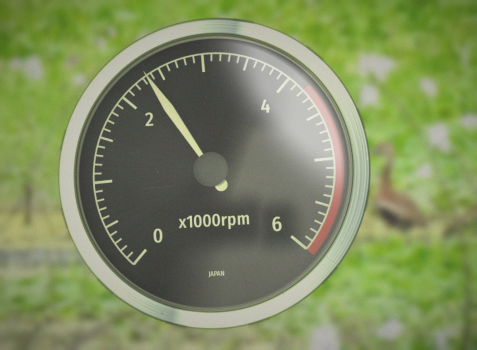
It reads 2350 rpm
